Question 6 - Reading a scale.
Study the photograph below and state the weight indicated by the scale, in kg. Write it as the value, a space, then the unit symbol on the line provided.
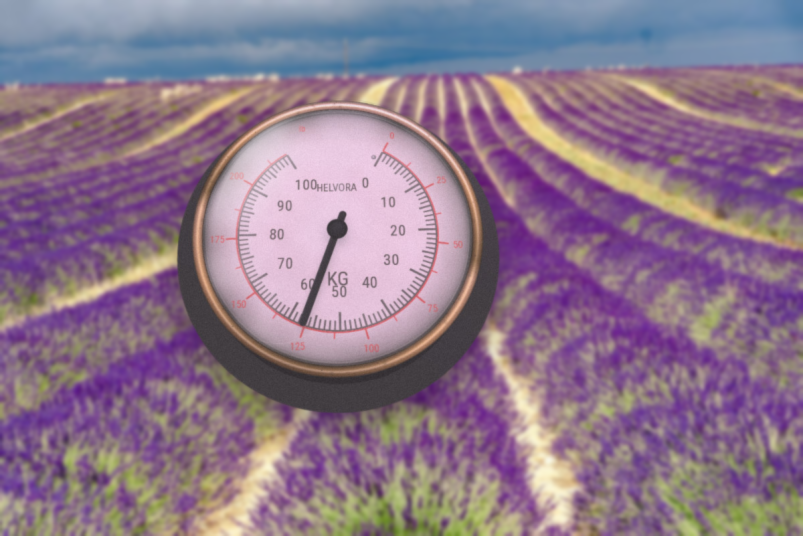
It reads 57 kg
